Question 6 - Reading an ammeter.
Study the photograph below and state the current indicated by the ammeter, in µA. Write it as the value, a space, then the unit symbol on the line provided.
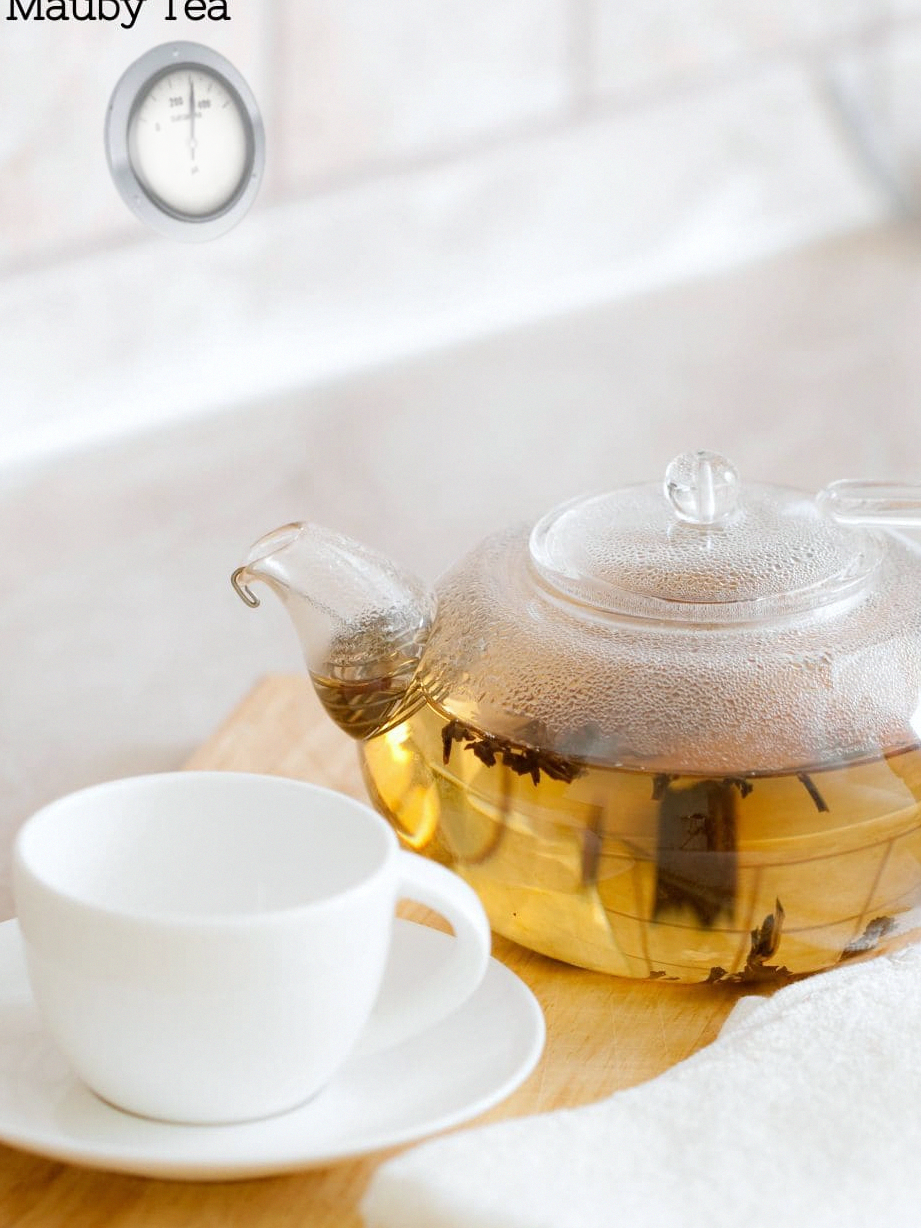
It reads 300 µA
